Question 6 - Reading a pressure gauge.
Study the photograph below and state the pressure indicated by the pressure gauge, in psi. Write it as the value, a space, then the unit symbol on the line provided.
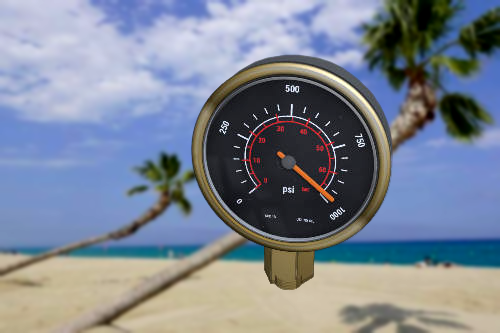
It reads 975 psi
